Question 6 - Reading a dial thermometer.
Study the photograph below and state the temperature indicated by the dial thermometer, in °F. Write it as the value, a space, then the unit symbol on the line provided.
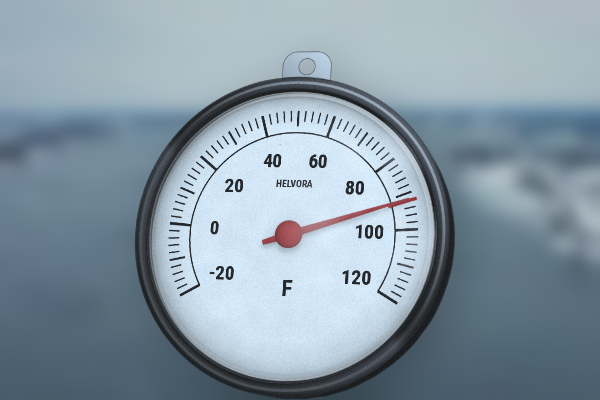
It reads 92 °F
